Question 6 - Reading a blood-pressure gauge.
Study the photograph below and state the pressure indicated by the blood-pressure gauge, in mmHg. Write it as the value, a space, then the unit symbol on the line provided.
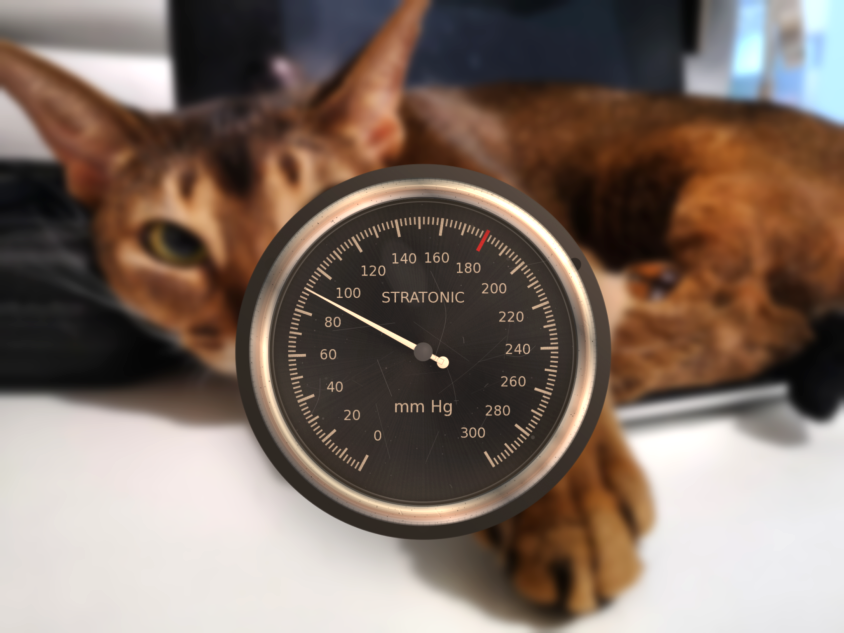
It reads 90 mmHg
